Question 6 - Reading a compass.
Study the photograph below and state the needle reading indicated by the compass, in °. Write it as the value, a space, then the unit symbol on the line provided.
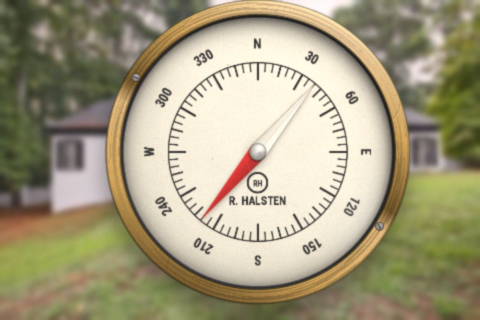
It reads 220 °
